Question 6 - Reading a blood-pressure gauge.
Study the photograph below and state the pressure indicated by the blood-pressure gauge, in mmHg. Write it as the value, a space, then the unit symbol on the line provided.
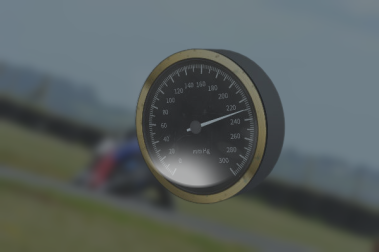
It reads 230 mmHg
